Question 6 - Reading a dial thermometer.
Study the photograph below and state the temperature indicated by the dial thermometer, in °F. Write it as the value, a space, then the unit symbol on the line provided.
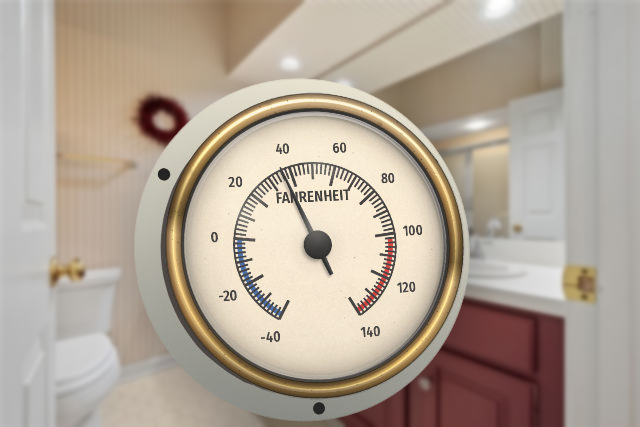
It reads 36 °F
